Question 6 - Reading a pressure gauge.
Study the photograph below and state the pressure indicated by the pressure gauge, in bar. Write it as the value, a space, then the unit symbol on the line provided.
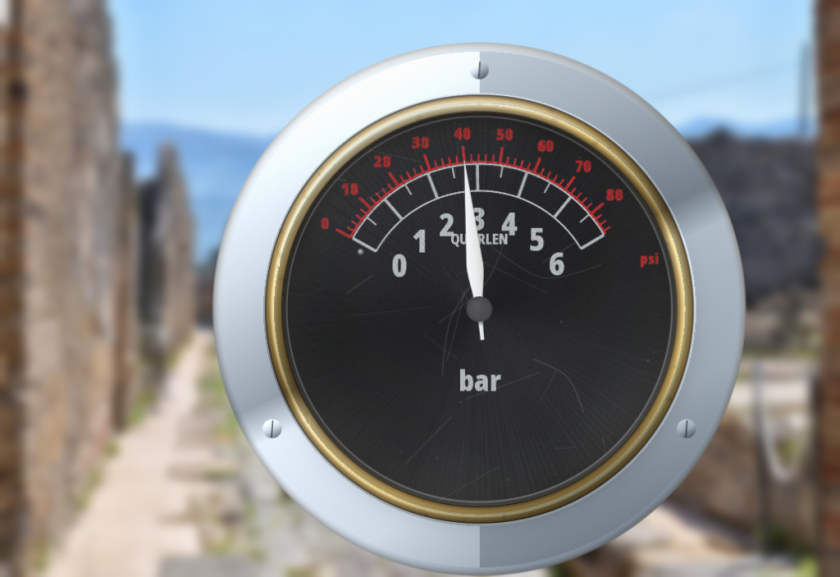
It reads 2.75 bar
